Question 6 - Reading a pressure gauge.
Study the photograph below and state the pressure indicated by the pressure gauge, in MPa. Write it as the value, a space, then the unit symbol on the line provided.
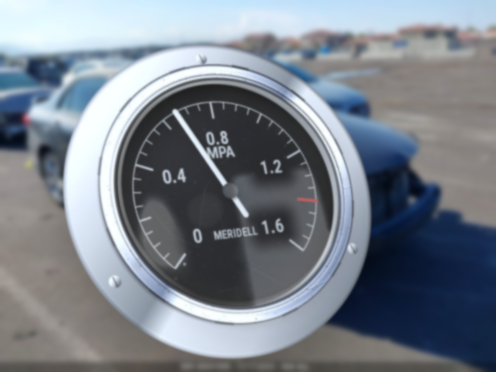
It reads 0.65 MPa
